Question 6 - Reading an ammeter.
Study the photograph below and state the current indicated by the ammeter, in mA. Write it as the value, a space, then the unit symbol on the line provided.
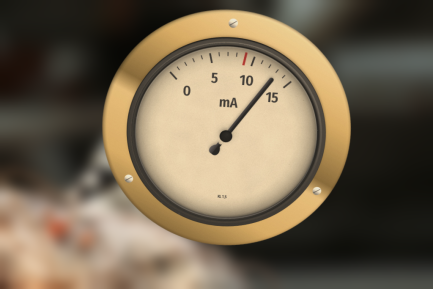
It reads 13 mA
